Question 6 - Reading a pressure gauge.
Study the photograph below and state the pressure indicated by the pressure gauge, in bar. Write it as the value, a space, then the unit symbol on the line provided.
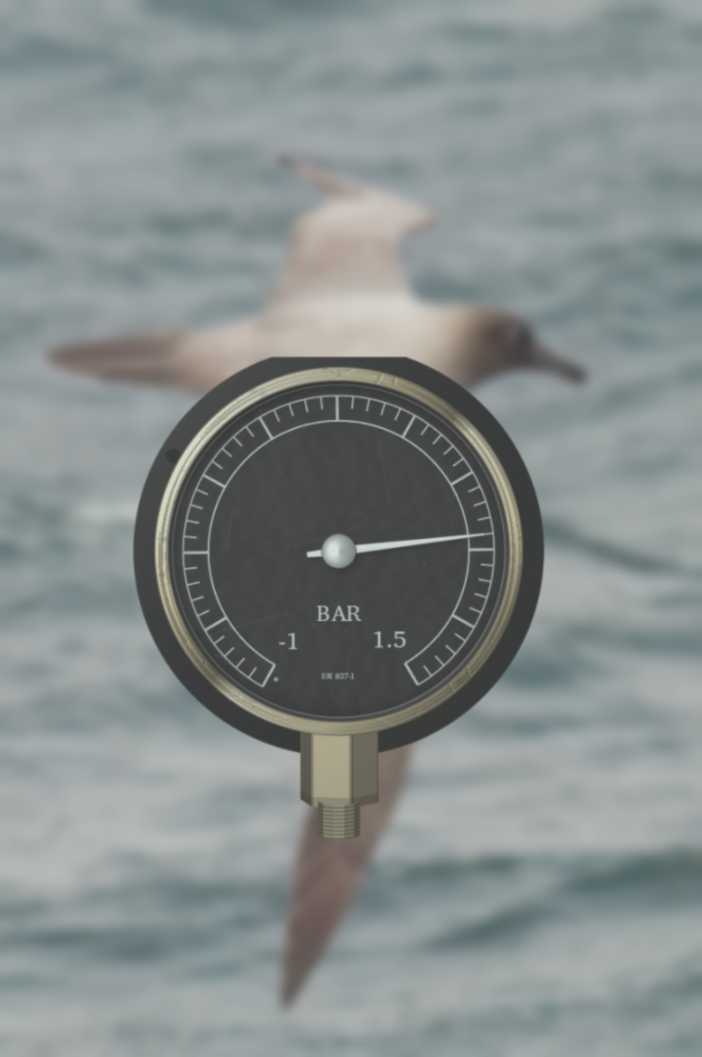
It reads 0.95 bar
